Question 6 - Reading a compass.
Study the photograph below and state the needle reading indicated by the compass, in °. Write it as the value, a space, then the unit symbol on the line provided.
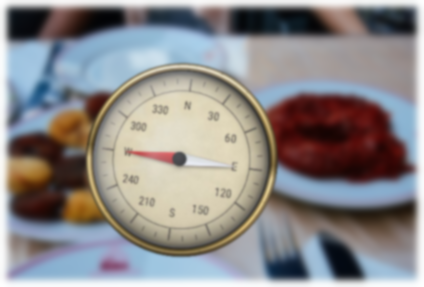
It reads 270 °
